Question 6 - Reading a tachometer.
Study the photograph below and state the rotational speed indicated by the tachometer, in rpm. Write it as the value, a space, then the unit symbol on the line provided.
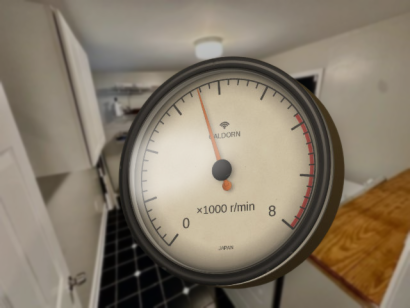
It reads 3600 rpm
